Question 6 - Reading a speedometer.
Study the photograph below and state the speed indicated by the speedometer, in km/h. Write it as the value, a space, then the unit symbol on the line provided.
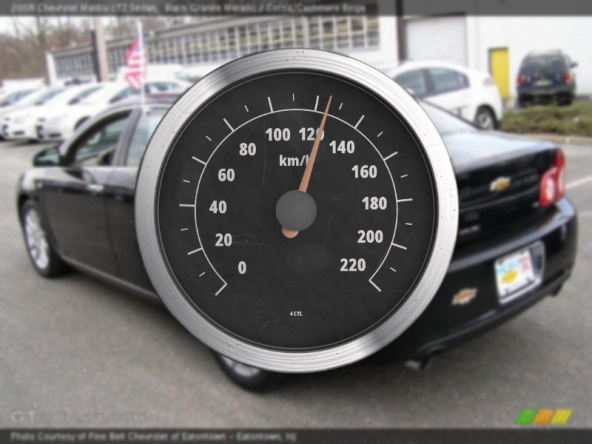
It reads 125 km/h
